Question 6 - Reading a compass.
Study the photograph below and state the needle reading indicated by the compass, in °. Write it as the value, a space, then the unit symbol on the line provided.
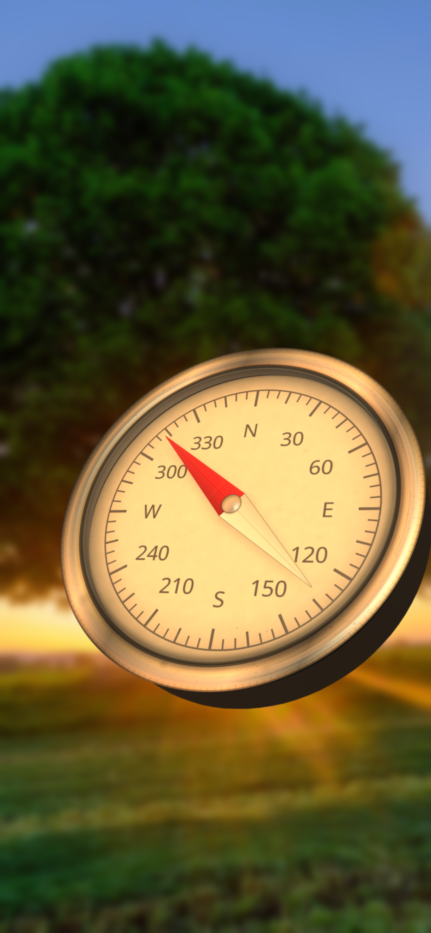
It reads 312.5 °
